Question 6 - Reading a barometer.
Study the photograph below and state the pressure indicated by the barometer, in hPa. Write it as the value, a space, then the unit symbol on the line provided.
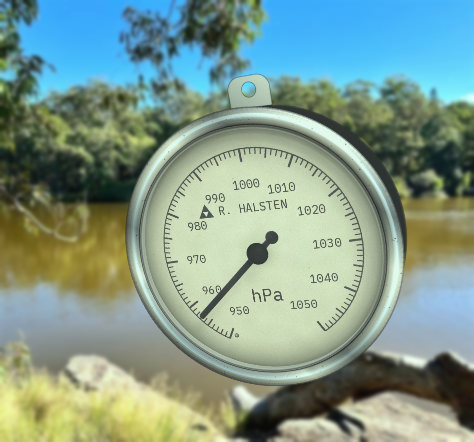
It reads 957 hPa
